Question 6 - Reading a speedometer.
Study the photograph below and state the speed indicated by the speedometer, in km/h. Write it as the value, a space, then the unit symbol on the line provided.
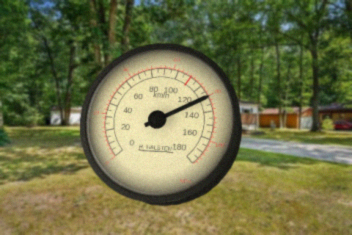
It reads 130 km/h
